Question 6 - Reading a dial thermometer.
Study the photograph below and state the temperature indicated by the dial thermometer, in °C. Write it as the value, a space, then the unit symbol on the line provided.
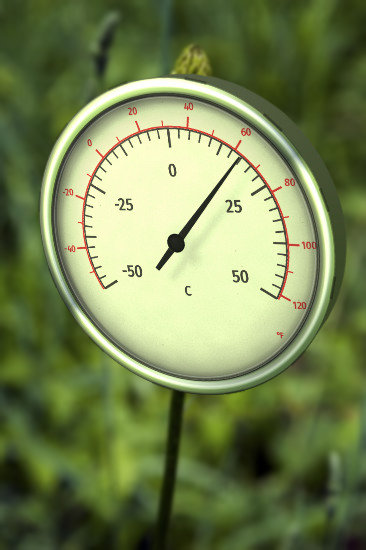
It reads 17.5 °C
